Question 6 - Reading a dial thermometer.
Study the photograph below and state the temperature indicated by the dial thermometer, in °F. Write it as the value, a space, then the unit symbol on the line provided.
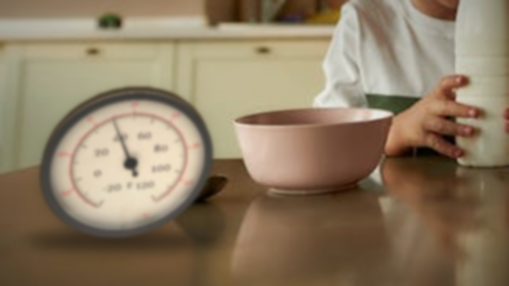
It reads 40 °F
